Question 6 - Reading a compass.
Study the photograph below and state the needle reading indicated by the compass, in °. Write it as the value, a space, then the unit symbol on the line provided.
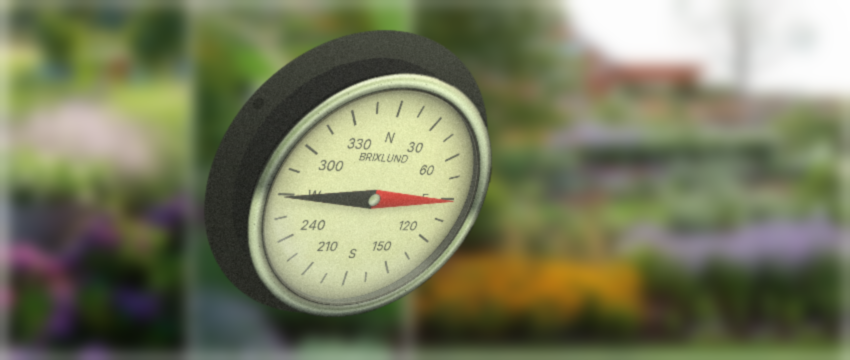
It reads 90 °
